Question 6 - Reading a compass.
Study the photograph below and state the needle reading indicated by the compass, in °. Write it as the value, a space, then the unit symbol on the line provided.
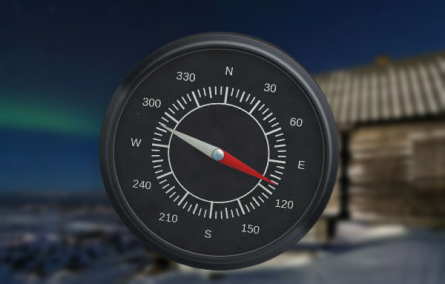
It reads 110 °
